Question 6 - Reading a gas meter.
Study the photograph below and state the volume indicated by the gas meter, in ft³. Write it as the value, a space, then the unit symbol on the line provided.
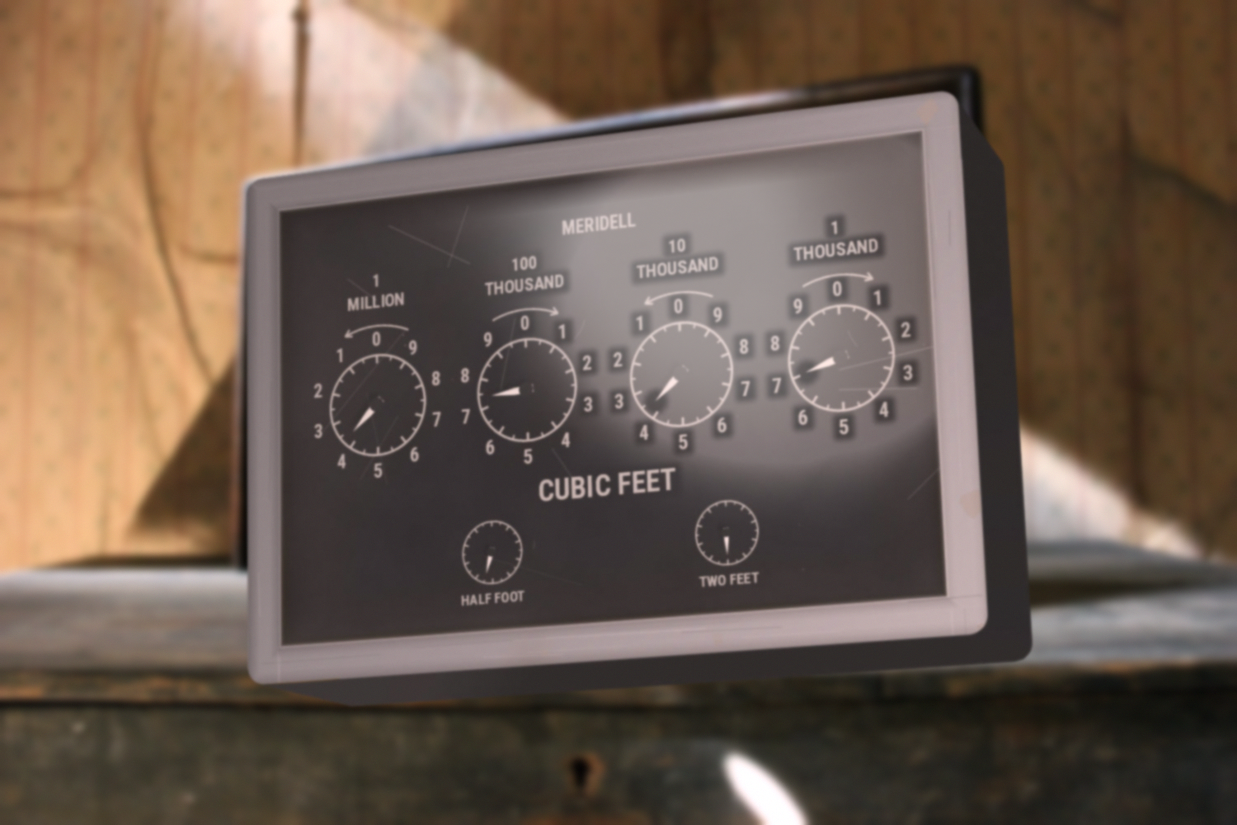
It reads 373700 ft³
